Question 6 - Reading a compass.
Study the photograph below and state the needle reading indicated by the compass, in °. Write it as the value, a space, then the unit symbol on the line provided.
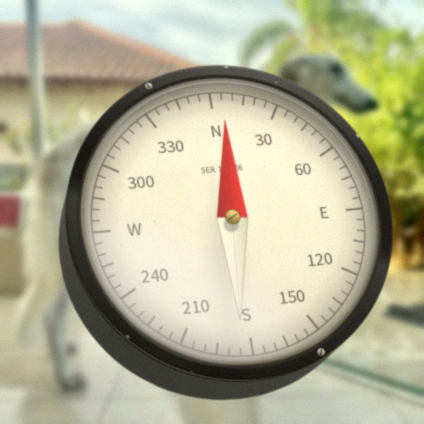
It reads 5 °
